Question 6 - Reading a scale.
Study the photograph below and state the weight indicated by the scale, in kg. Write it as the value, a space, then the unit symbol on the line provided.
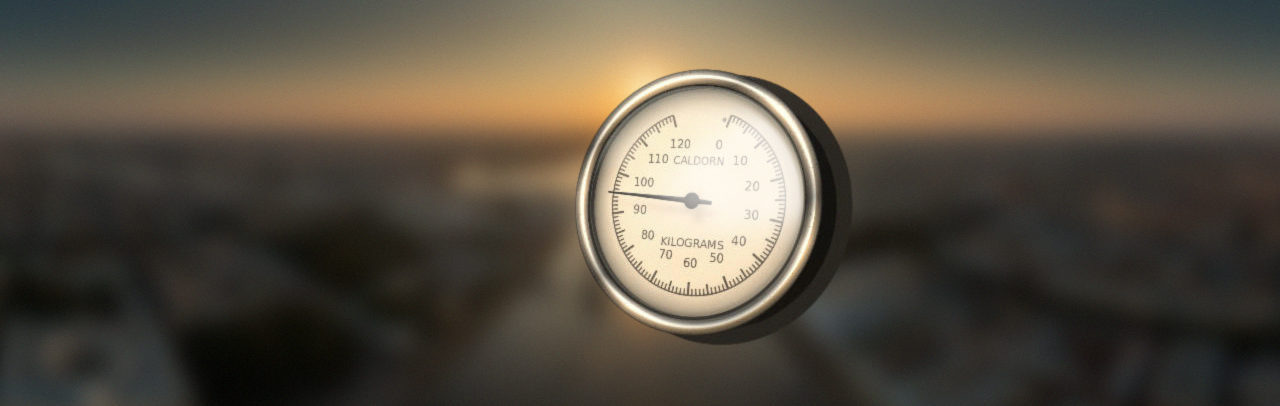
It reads 95 kg
